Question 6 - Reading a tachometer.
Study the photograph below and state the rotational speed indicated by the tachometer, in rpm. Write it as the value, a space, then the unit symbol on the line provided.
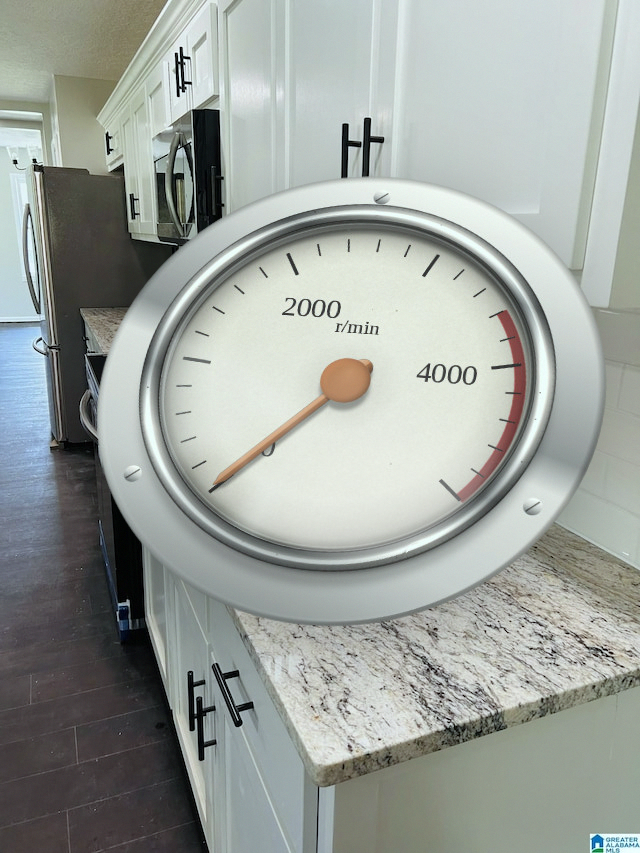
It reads 0 rpm
